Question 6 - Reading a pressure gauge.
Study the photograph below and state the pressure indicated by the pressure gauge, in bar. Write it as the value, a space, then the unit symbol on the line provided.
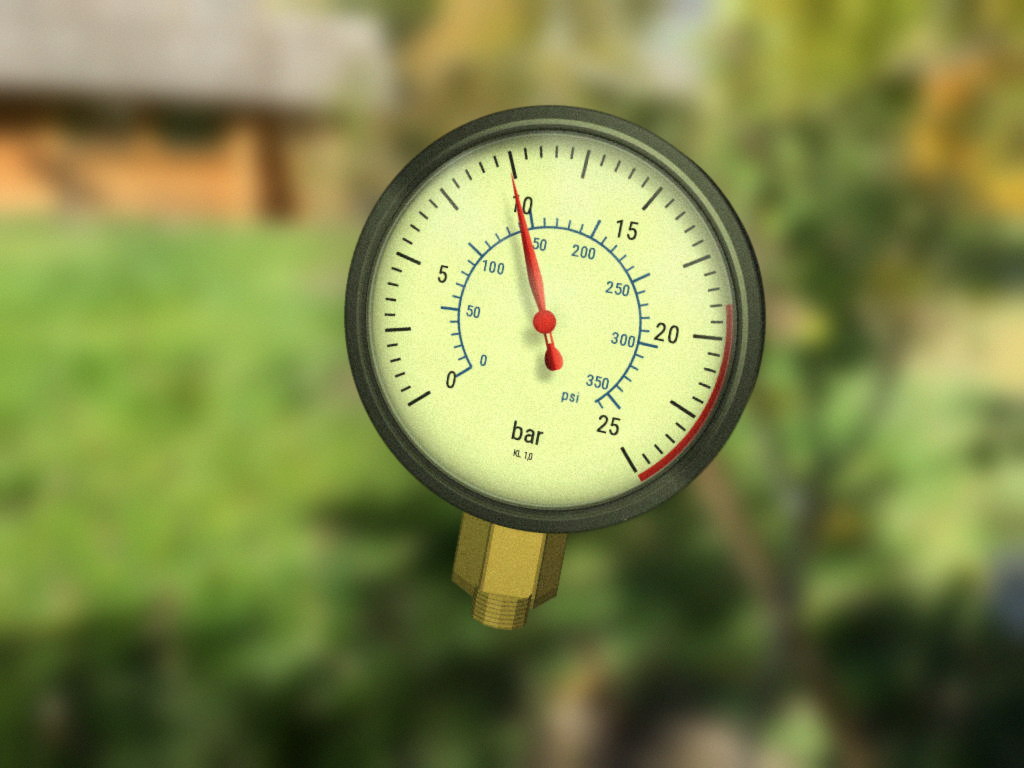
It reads 10 bar
